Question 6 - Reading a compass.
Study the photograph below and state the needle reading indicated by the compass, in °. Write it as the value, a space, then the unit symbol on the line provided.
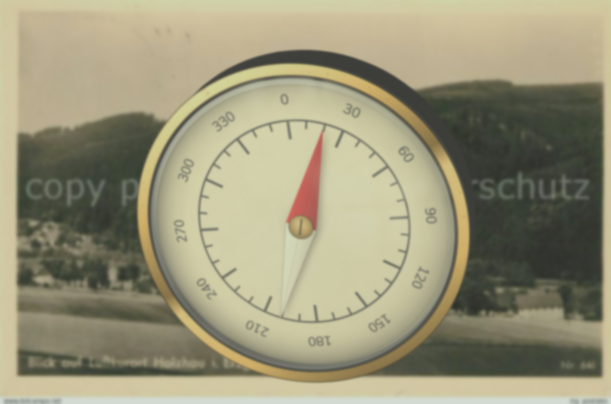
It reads 20 °
